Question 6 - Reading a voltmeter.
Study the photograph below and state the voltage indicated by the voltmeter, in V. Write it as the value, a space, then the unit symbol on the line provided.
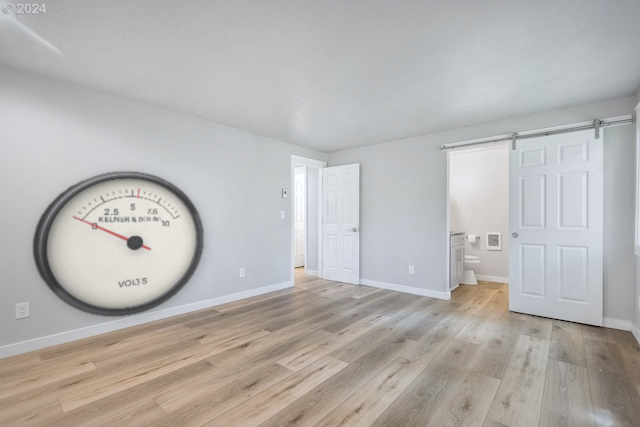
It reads 0 V
